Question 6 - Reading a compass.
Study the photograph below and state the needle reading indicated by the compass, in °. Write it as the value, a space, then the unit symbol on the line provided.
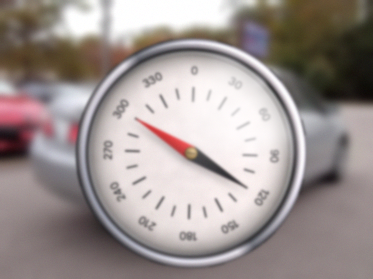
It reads 300 °
